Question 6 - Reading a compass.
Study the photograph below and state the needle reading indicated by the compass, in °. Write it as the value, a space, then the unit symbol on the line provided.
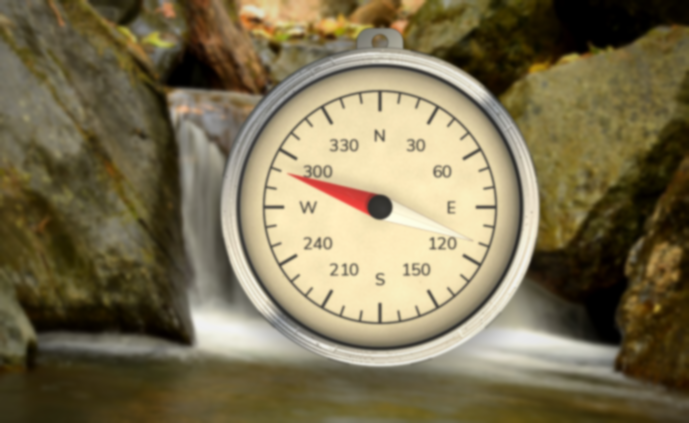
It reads 290 °
